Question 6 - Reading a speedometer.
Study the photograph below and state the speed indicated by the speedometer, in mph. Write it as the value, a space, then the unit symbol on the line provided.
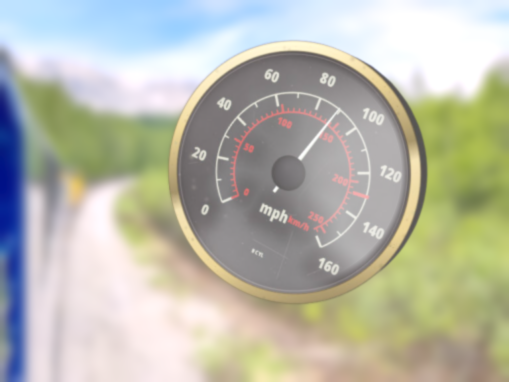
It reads 90 mph
